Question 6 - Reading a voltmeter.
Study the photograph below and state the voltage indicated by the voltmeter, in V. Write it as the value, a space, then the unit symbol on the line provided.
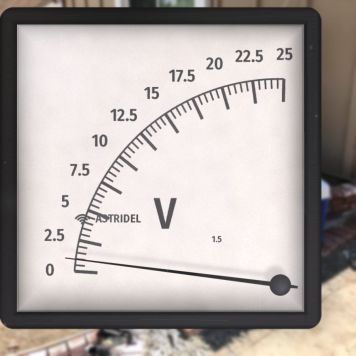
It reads 1 V
